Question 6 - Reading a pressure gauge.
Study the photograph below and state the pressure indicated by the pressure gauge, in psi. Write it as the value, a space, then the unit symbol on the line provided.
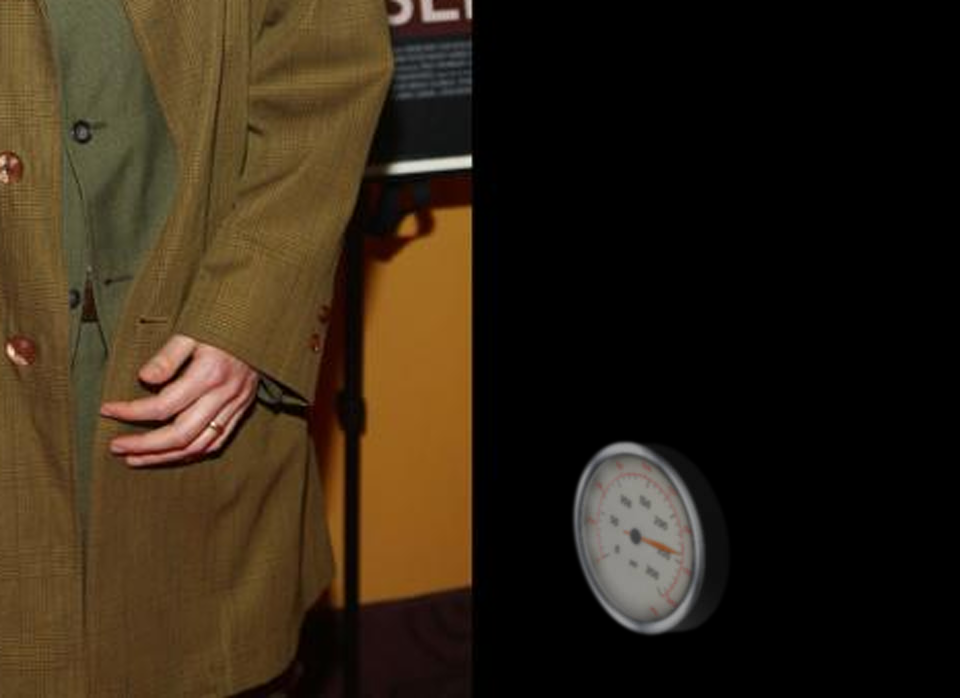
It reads 240 psi
